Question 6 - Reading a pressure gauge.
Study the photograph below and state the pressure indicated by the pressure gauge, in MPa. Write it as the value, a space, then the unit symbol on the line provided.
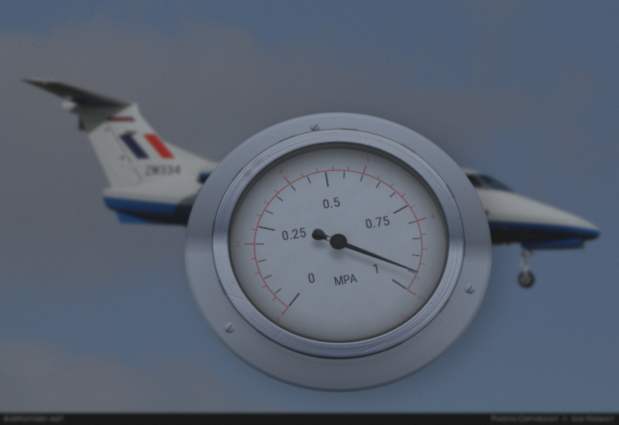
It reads 0.95 MPa
